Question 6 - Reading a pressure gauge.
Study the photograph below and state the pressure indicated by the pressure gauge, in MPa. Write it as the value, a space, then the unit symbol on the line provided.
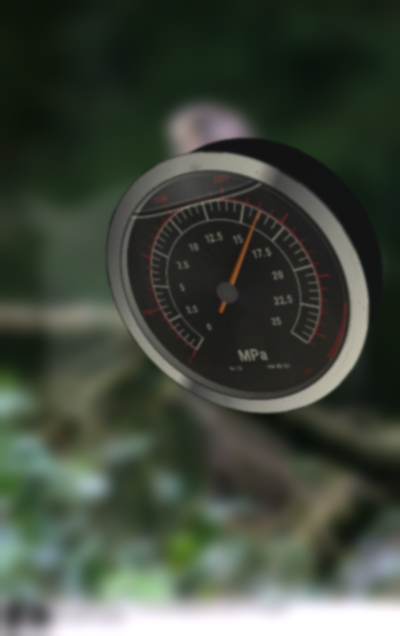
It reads 16 MPa
